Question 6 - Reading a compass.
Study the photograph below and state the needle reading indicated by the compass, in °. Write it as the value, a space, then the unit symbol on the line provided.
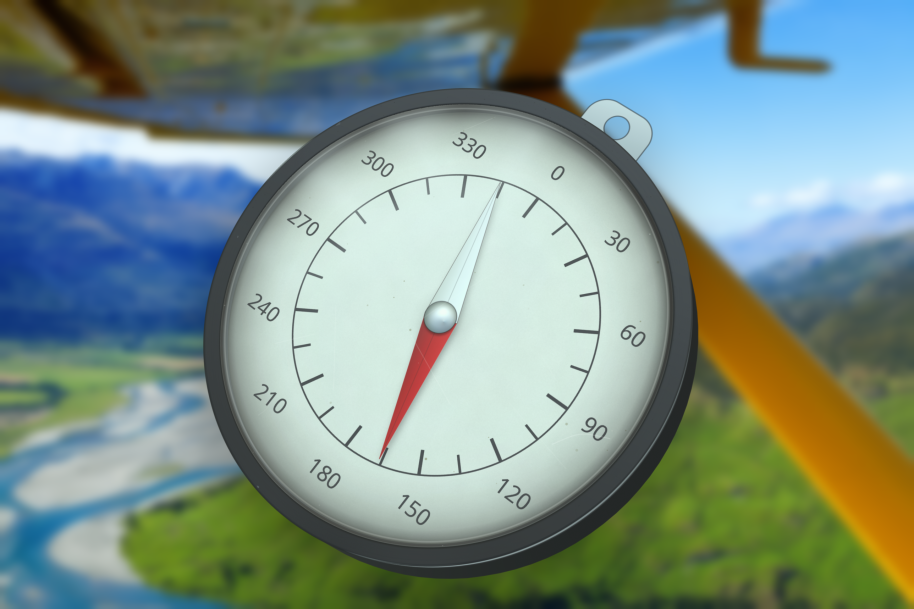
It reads 165 °
